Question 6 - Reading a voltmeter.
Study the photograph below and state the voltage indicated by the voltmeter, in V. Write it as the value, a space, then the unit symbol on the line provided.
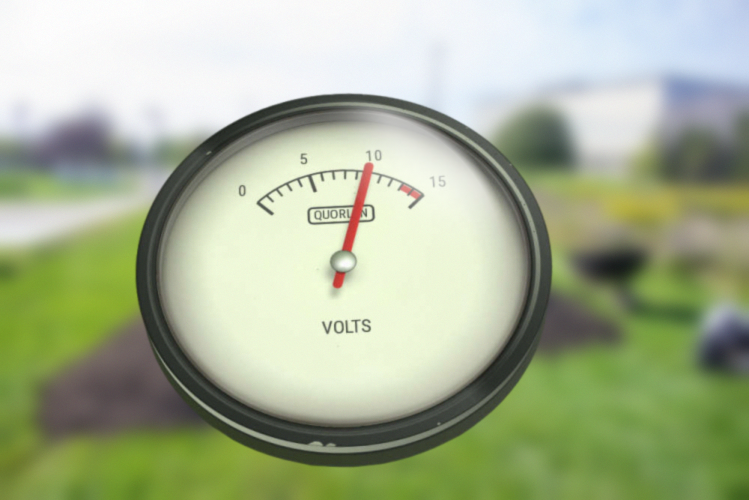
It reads 10 V
